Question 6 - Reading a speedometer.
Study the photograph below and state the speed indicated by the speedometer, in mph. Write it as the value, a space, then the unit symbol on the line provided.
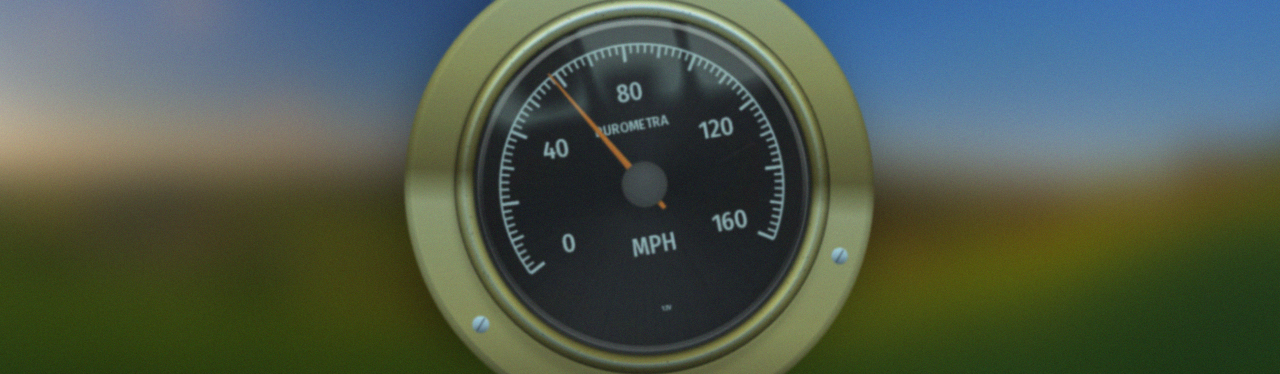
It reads 58 mph
